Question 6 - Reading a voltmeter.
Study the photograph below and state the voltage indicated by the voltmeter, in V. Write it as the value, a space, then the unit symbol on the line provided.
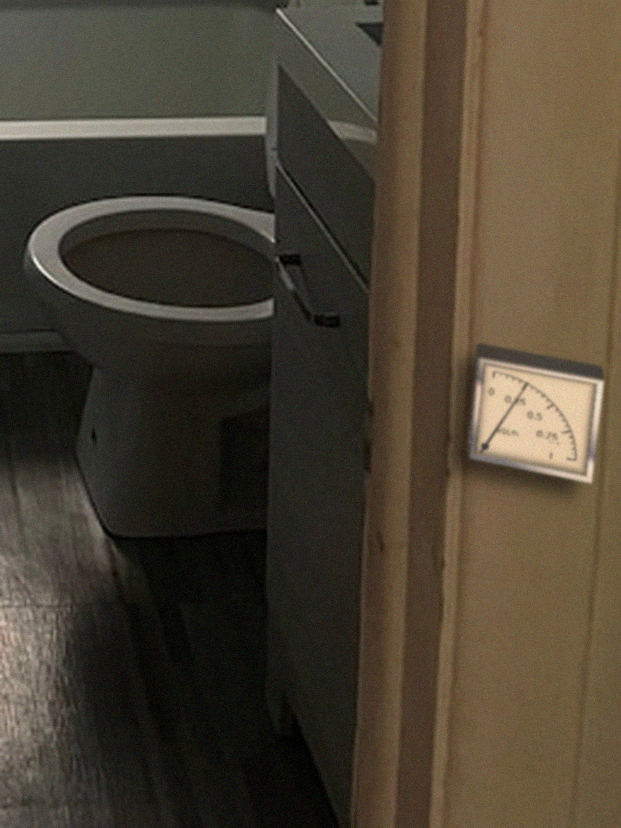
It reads 0.25 V
